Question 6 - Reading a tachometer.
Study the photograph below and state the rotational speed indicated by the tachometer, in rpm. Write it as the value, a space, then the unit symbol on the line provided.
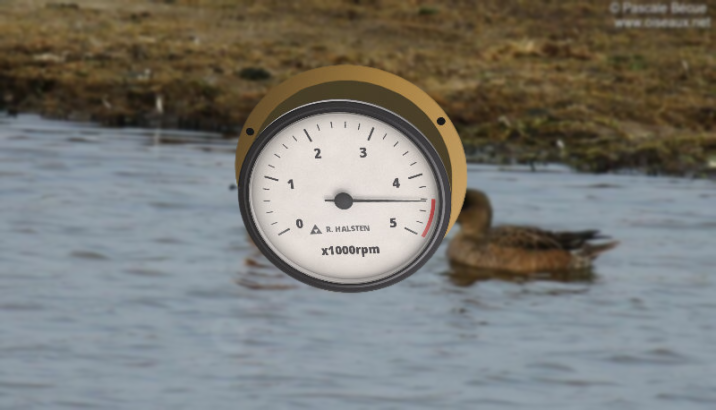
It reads 4400 rpm
